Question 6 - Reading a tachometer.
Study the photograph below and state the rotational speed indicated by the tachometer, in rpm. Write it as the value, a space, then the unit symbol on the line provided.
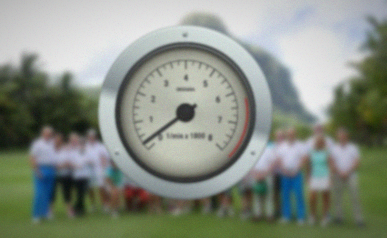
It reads 250 rpm
